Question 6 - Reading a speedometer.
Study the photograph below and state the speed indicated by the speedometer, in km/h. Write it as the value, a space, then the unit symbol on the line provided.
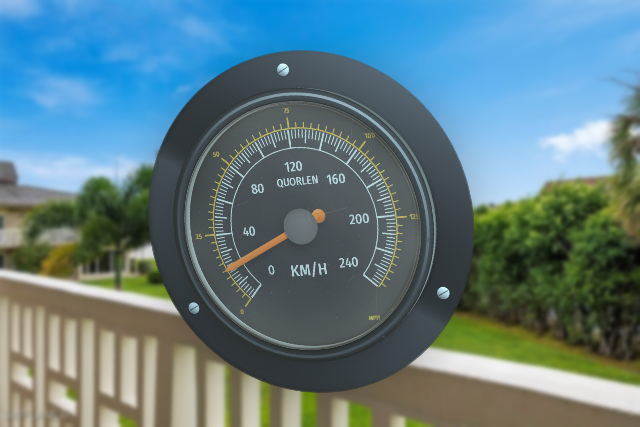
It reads 20 km/h
